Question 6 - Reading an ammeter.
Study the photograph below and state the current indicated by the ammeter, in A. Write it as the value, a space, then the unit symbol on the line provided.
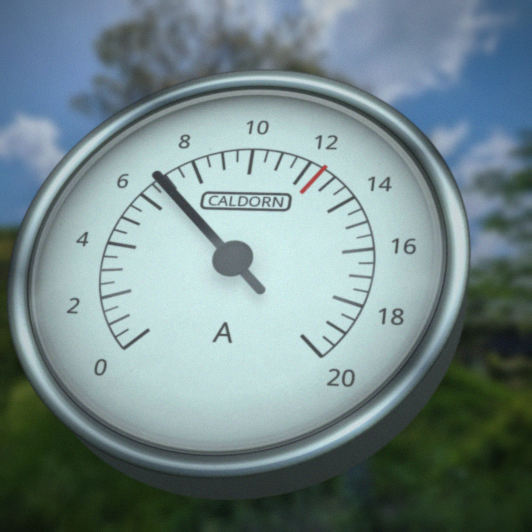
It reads 6.75 A
